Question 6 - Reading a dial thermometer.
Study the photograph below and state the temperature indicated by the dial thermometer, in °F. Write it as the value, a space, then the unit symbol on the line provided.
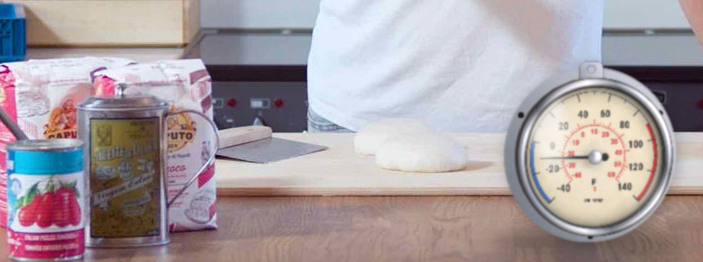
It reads -10 °F
